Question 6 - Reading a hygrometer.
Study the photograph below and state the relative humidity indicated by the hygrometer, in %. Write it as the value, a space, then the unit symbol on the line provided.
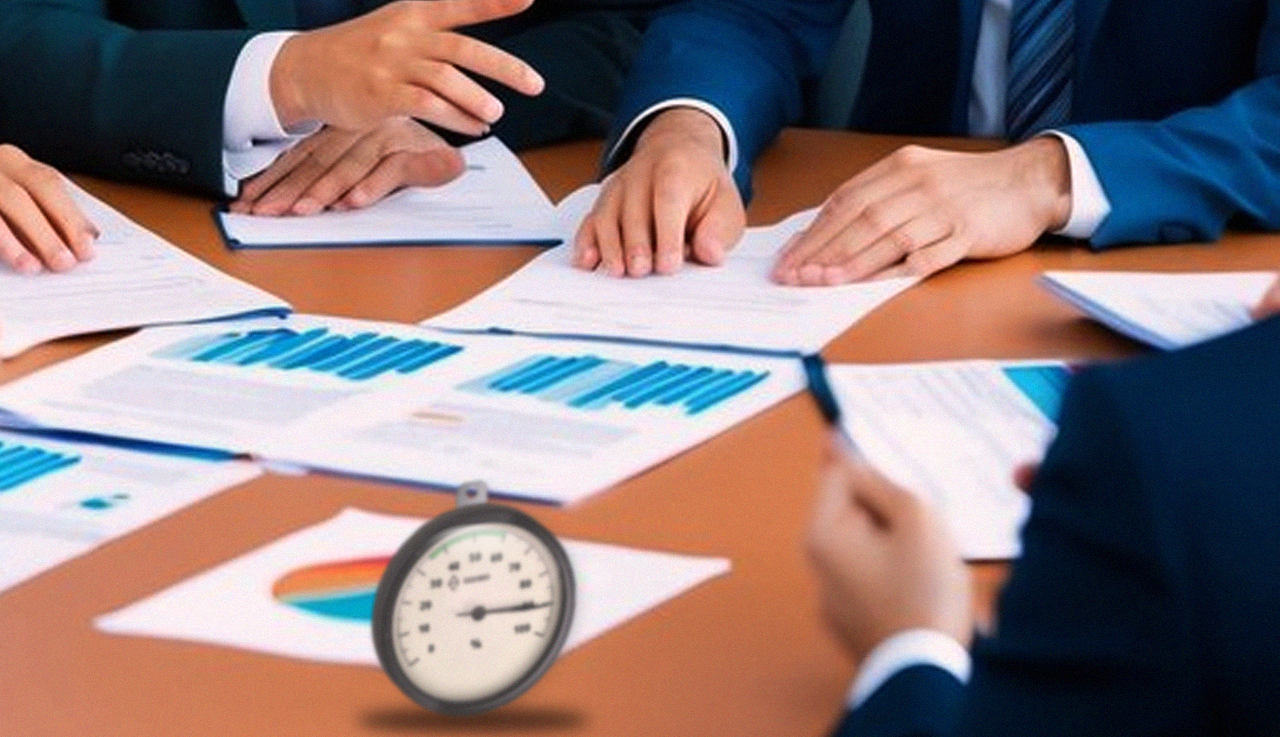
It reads 90 %
